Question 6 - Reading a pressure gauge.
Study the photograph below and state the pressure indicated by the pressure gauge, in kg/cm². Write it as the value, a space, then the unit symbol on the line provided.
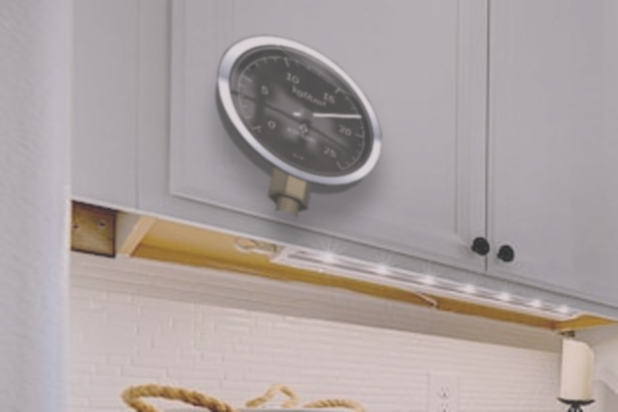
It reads 18 kg/cm²
